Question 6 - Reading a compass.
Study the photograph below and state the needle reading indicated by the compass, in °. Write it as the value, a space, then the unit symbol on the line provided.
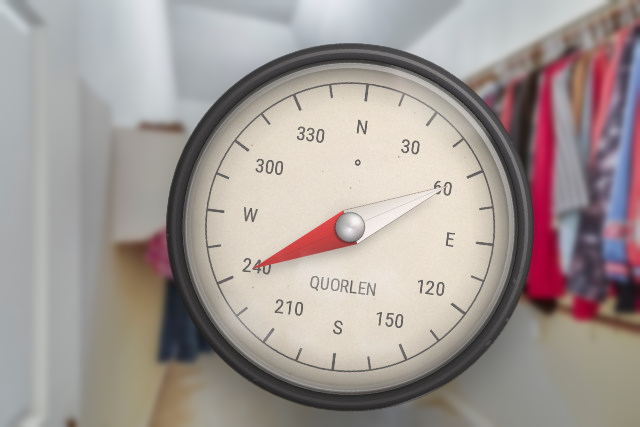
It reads 240 °
